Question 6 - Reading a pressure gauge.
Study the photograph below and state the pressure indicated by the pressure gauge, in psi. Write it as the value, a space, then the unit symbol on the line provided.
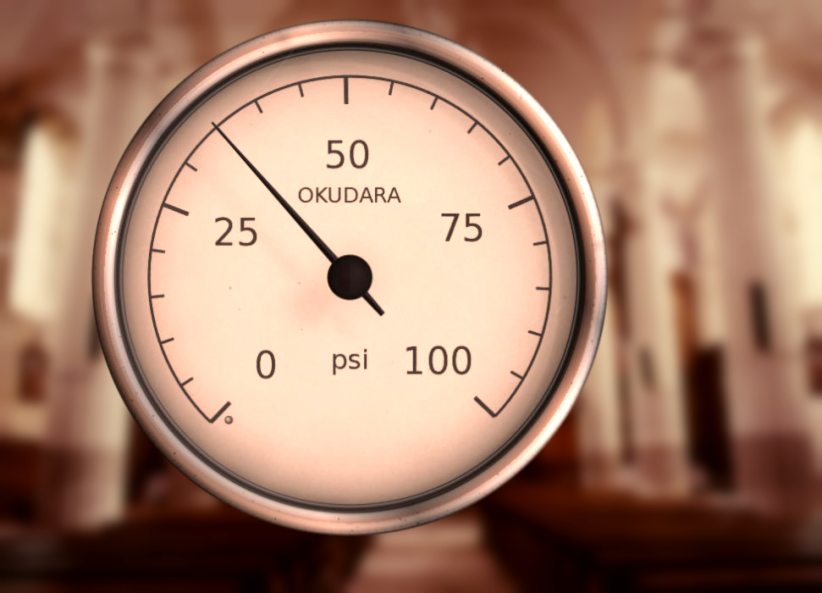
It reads 35 psi
